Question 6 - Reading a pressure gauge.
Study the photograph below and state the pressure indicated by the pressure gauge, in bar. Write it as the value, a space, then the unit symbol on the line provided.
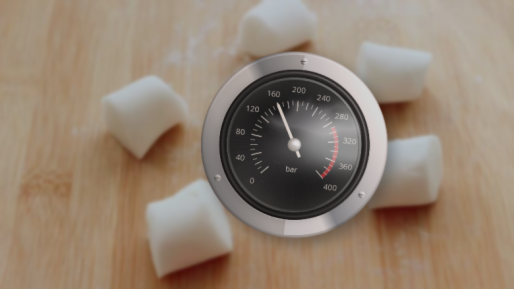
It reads 160 bar
